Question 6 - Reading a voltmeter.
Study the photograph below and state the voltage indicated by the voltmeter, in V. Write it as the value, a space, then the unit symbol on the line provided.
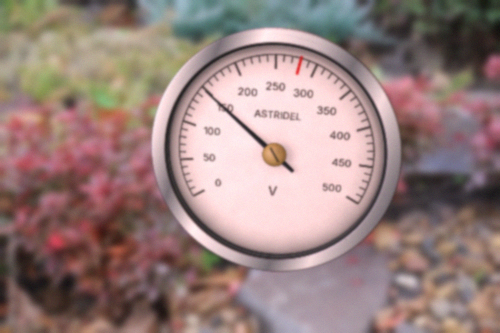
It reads 150 V
